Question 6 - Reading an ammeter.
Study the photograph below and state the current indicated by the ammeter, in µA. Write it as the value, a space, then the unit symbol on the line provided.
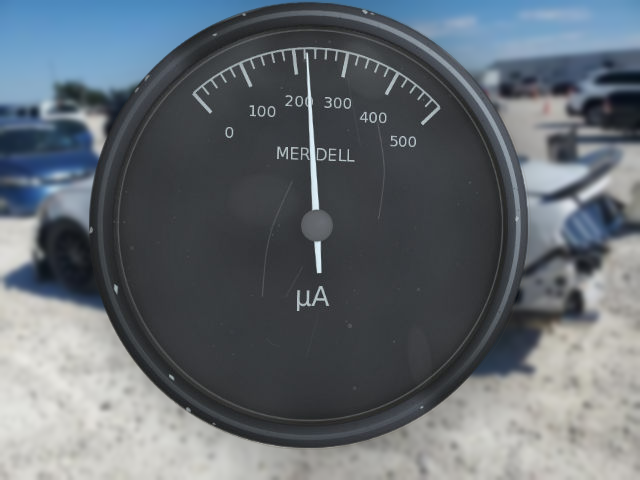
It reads 220 µA
